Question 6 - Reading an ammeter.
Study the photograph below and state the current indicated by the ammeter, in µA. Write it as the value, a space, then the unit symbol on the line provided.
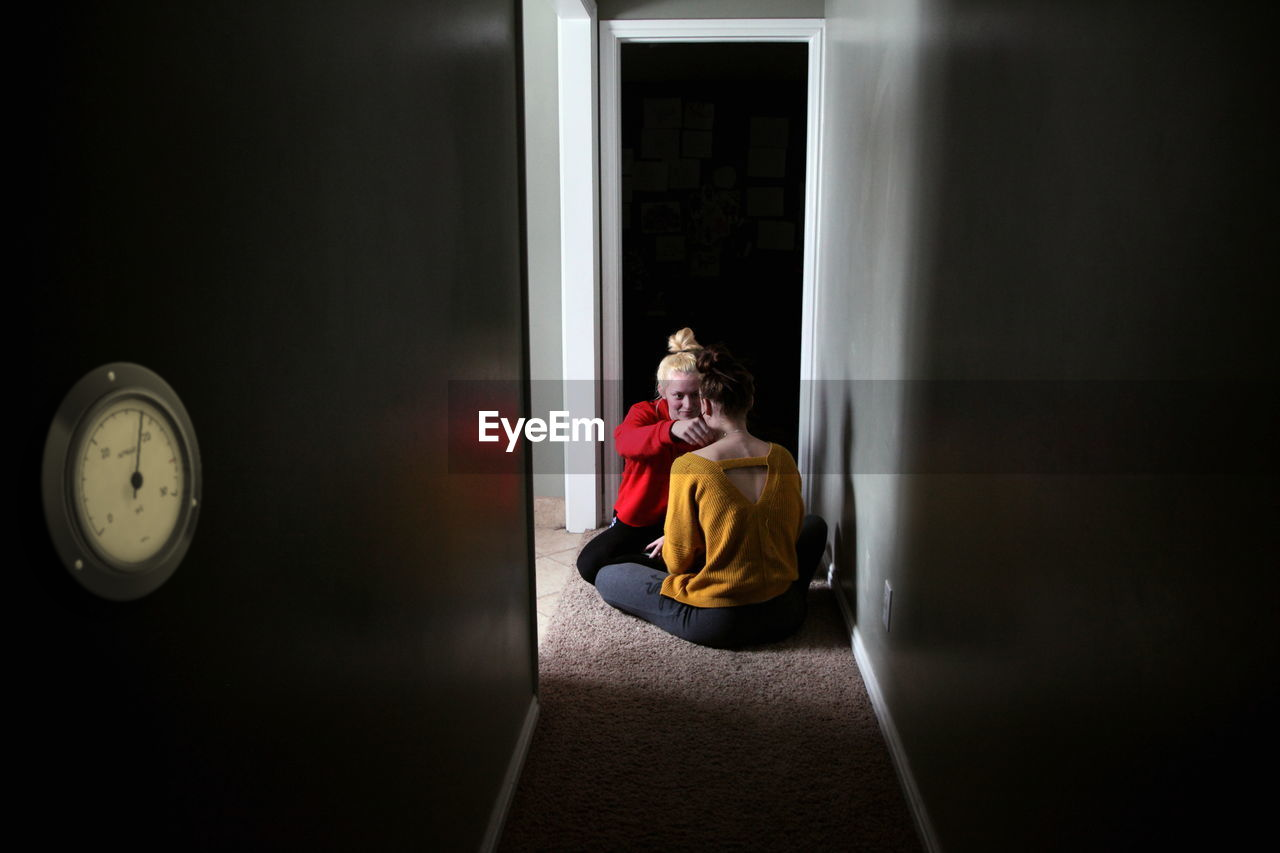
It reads 18 µA
